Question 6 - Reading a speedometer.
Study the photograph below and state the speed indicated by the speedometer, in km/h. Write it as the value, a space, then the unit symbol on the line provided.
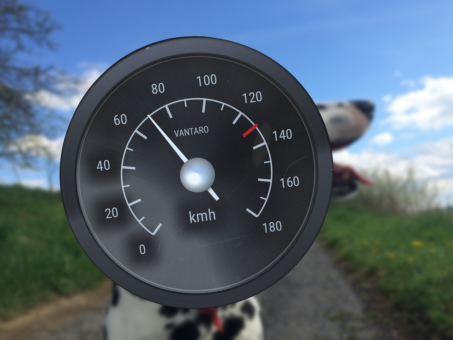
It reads 70 km/h
